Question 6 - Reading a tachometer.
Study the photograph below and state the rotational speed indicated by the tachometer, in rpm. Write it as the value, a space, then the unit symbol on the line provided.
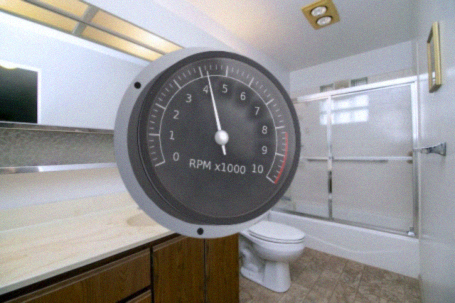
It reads 4200 rpm
